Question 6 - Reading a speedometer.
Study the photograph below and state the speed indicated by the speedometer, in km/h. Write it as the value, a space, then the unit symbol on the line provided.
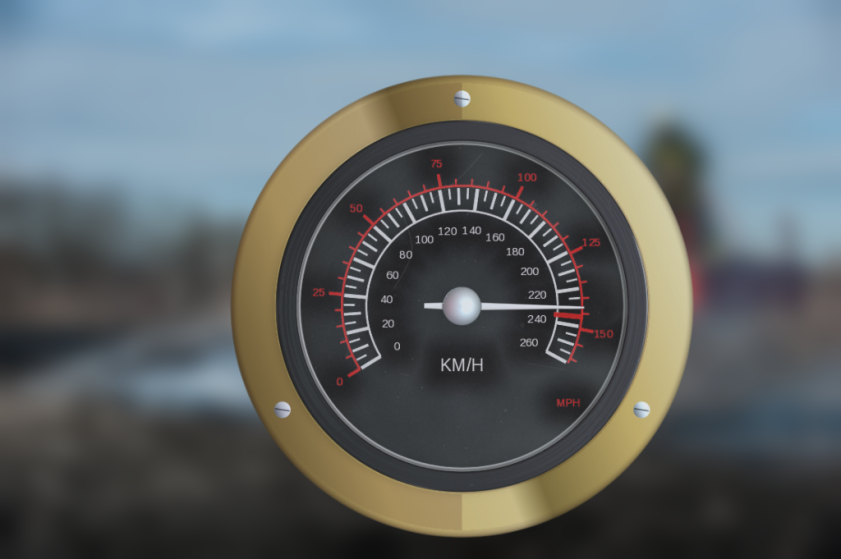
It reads 230 km/h
